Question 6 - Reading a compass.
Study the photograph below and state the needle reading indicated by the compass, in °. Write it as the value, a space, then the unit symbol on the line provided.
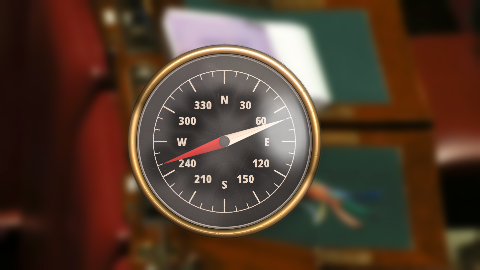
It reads 250 °
